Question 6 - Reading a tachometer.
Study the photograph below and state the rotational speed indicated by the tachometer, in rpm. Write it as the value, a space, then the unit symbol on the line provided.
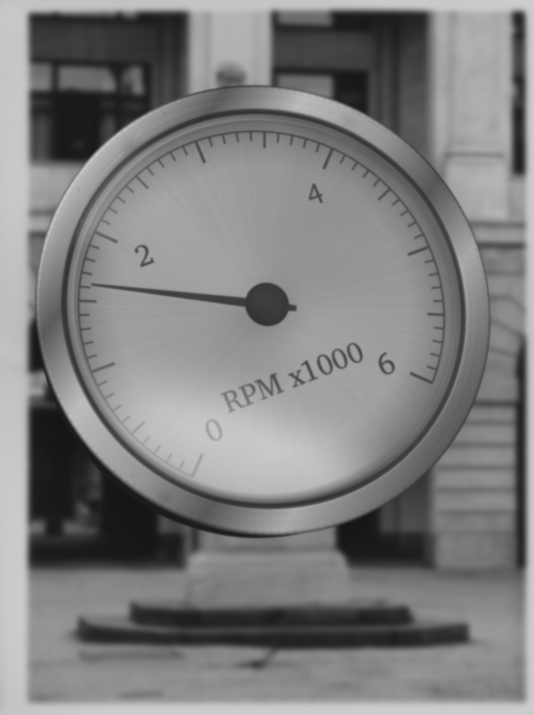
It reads 1600 rpm
